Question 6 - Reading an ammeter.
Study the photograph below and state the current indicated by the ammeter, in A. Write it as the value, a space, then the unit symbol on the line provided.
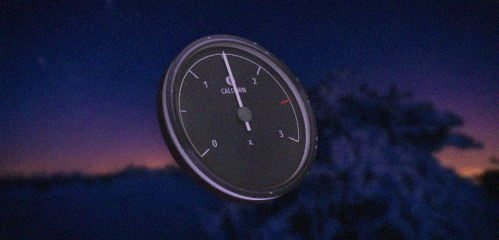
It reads 1.5 A
